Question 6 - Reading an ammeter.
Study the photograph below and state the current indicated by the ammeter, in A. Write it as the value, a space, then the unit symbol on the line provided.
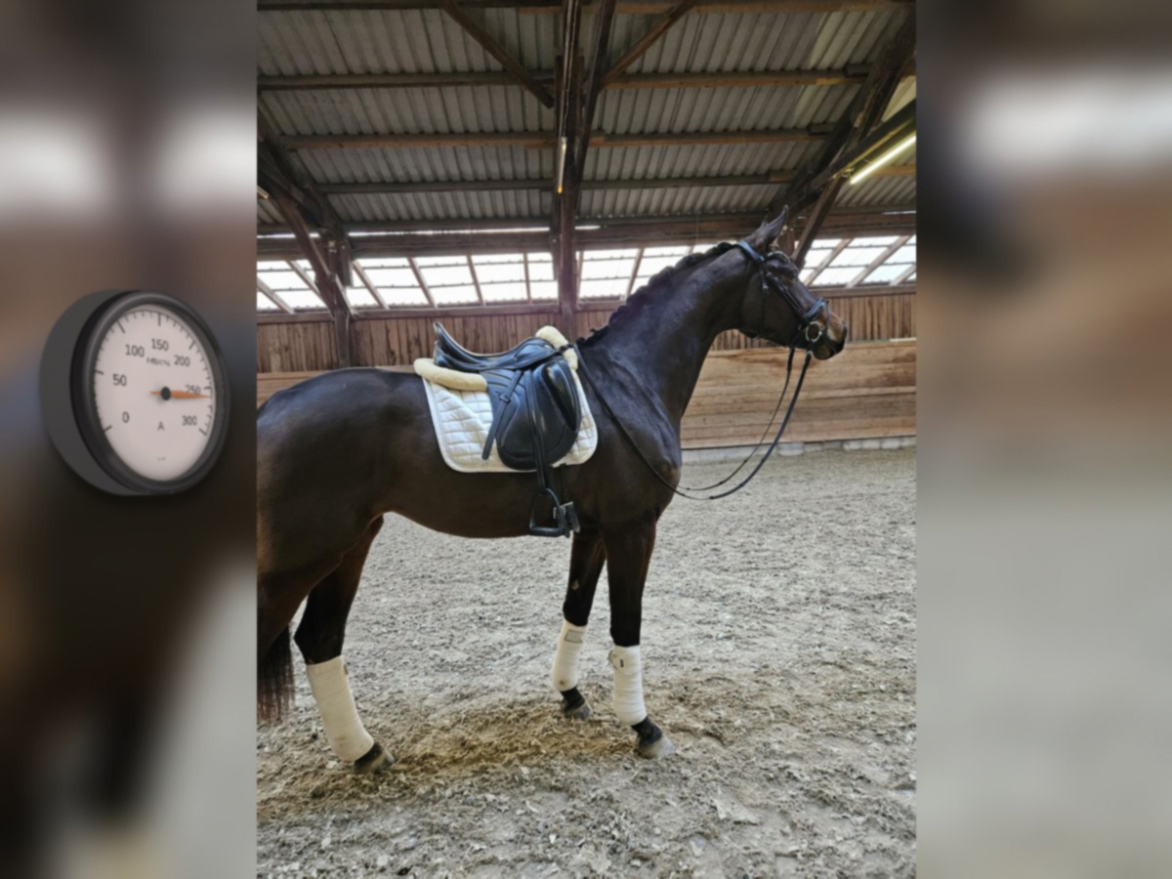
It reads 260 A
